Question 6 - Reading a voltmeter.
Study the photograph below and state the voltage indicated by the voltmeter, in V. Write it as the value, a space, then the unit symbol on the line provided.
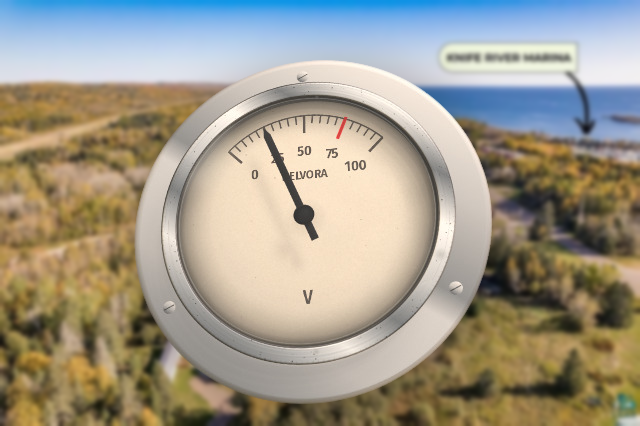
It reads 25 V
